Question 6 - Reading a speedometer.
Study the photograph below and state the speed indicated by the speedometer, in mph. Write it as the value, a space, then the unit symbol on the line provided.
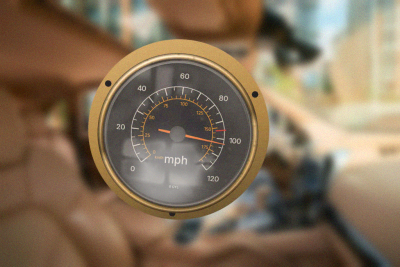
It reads 102.5 mph
